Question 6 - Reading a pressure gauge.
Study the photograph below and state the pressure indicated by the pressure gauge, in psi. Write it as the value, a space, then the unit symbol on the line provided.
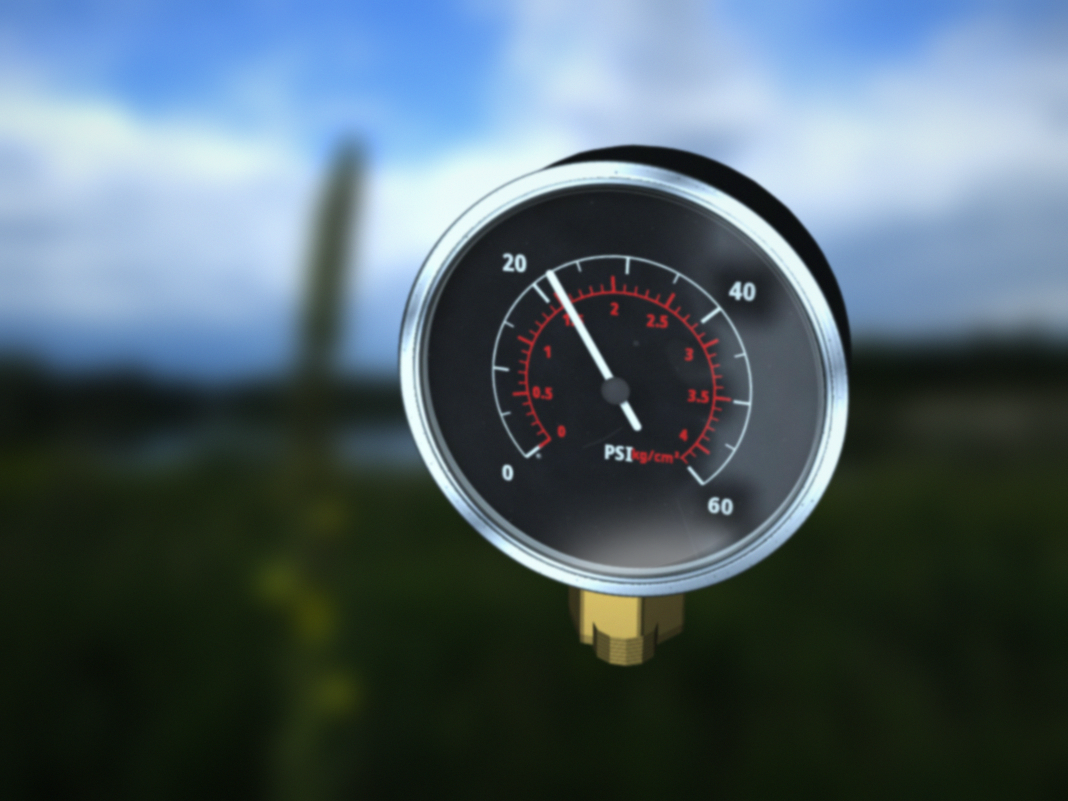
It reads 22.5 psi
